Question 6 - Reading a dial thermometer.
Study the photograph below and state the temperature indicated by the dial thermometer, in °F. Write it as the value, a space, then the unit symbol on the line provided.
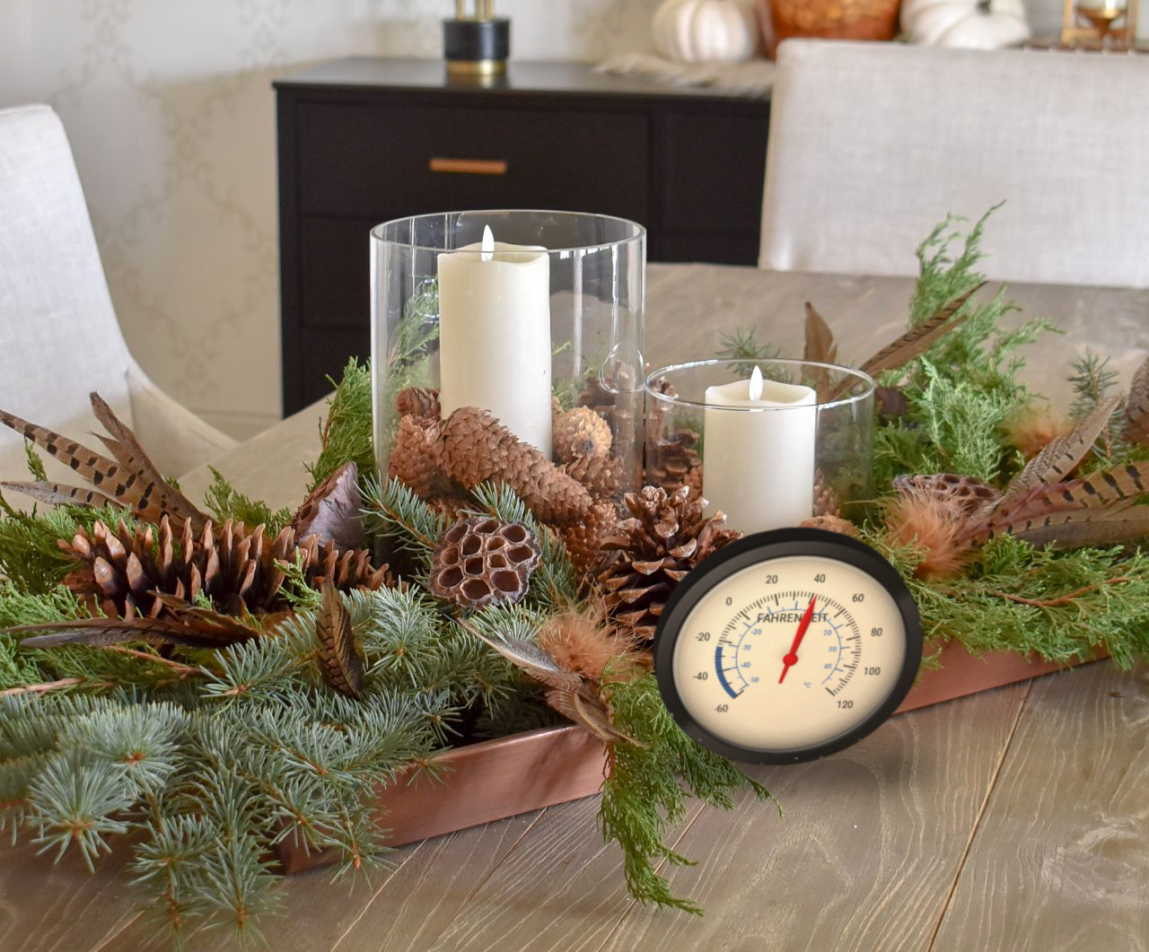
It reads 40 °F
